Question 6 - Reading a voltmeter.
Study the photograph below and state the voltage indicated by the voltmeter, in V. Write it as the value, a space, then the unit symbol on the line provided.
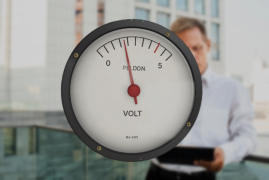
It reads 1.75 V
